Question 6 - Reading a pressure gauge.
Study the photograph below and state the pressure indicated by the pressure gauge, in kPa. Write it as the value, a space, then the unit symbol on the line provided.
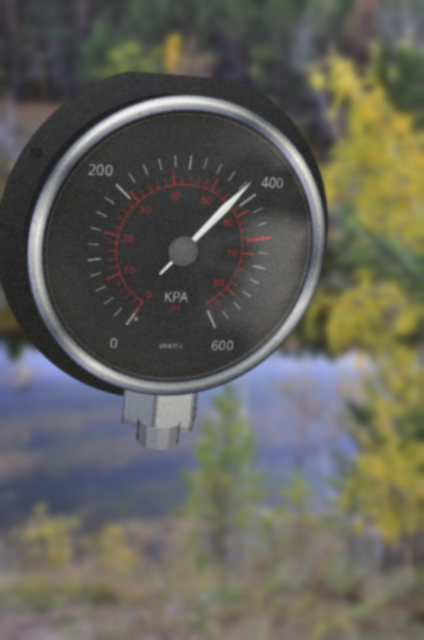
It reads 380 kPa
